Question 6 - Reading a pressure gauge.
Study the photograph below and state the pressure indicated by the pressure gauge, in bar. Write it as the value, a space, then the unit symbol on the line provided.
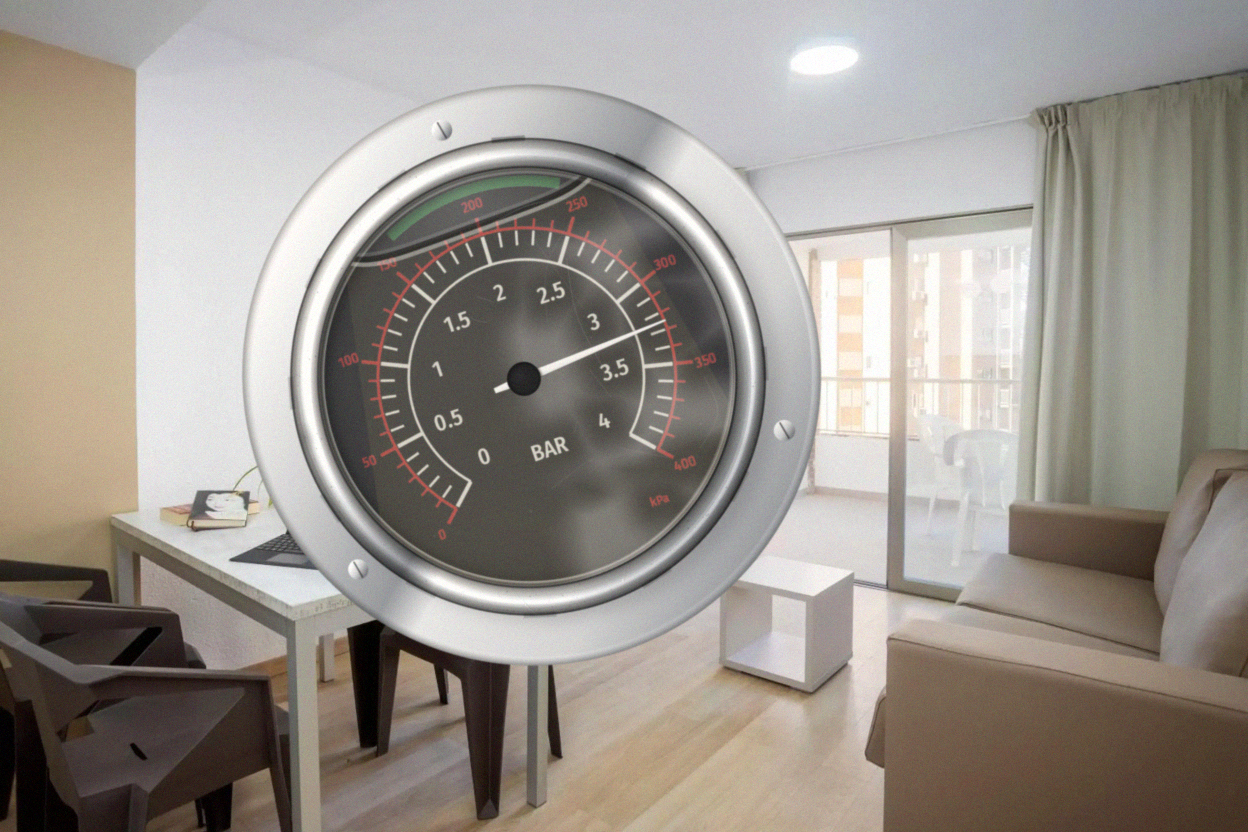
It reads 3.25 bar
